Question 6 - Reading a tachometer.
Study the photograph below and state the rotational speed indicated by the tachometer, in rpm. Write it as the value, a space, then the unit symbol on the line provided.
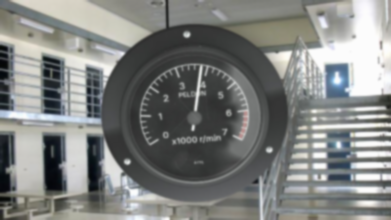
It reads 3800 rpm
